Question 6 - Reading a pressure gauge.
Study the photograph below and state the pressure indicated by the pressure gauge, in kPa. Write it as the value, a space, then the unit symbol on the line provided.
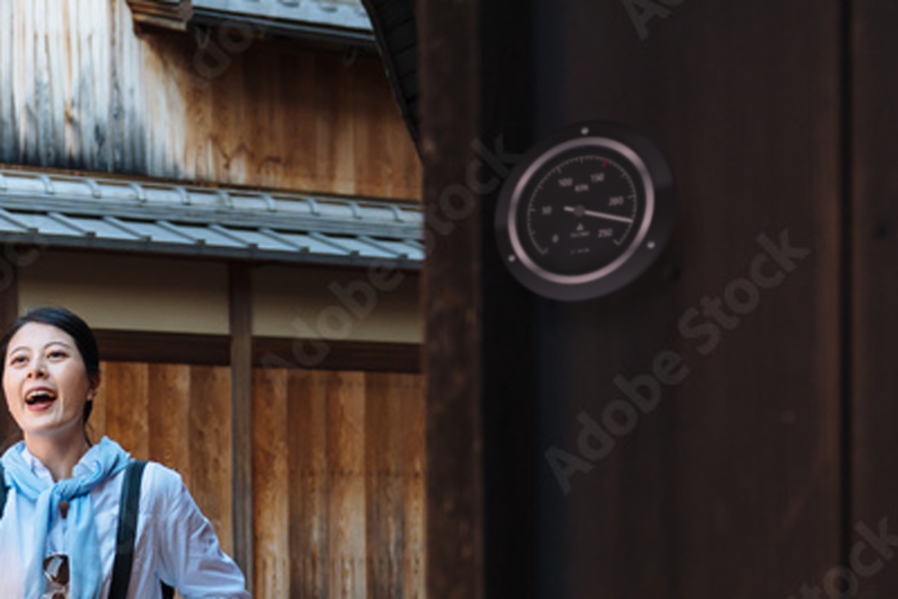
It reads 225 kPa
